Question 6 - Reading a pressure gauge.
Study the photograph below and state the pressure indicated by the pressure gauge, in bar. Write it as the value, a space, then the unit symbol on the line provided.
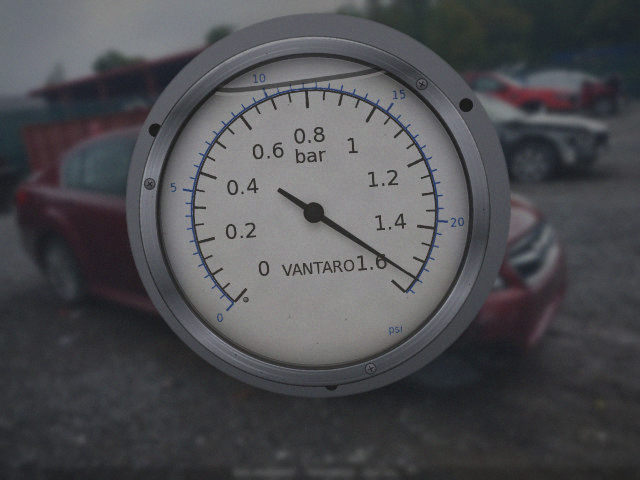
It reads 1.55 bar
